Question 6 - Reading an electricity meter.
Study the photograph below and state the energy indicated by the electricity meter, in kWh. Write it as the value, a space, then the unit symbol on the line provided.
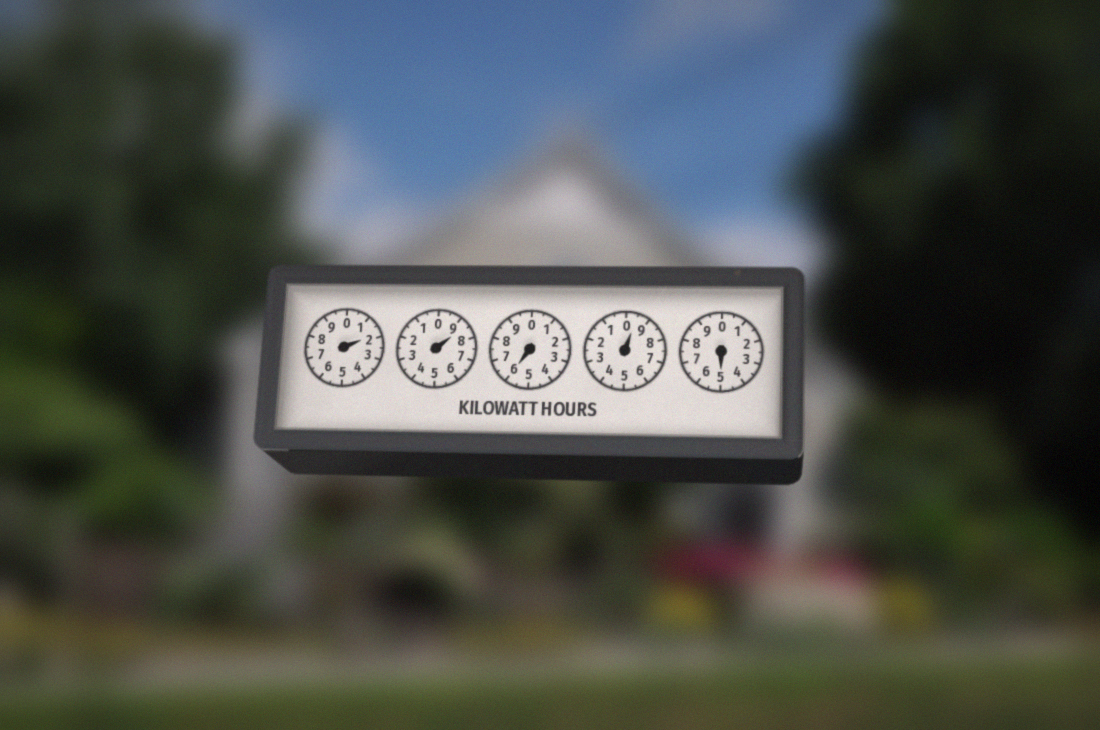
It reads 18595 kWh
